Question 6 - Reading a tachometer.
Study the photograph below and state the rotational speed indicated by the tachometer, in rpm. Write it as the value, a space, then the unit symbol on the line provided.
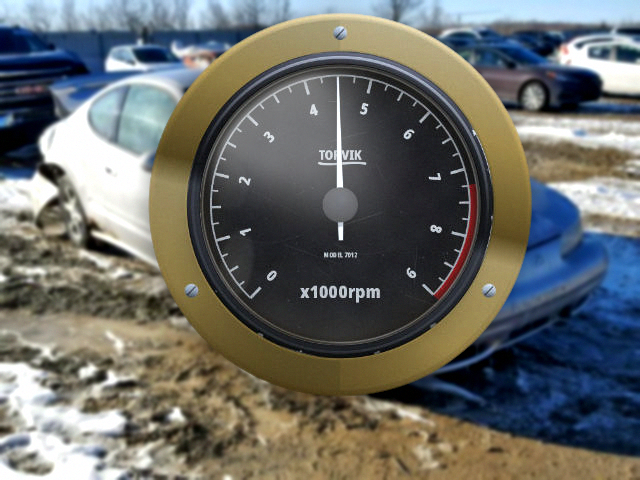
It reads 4500 rpm
